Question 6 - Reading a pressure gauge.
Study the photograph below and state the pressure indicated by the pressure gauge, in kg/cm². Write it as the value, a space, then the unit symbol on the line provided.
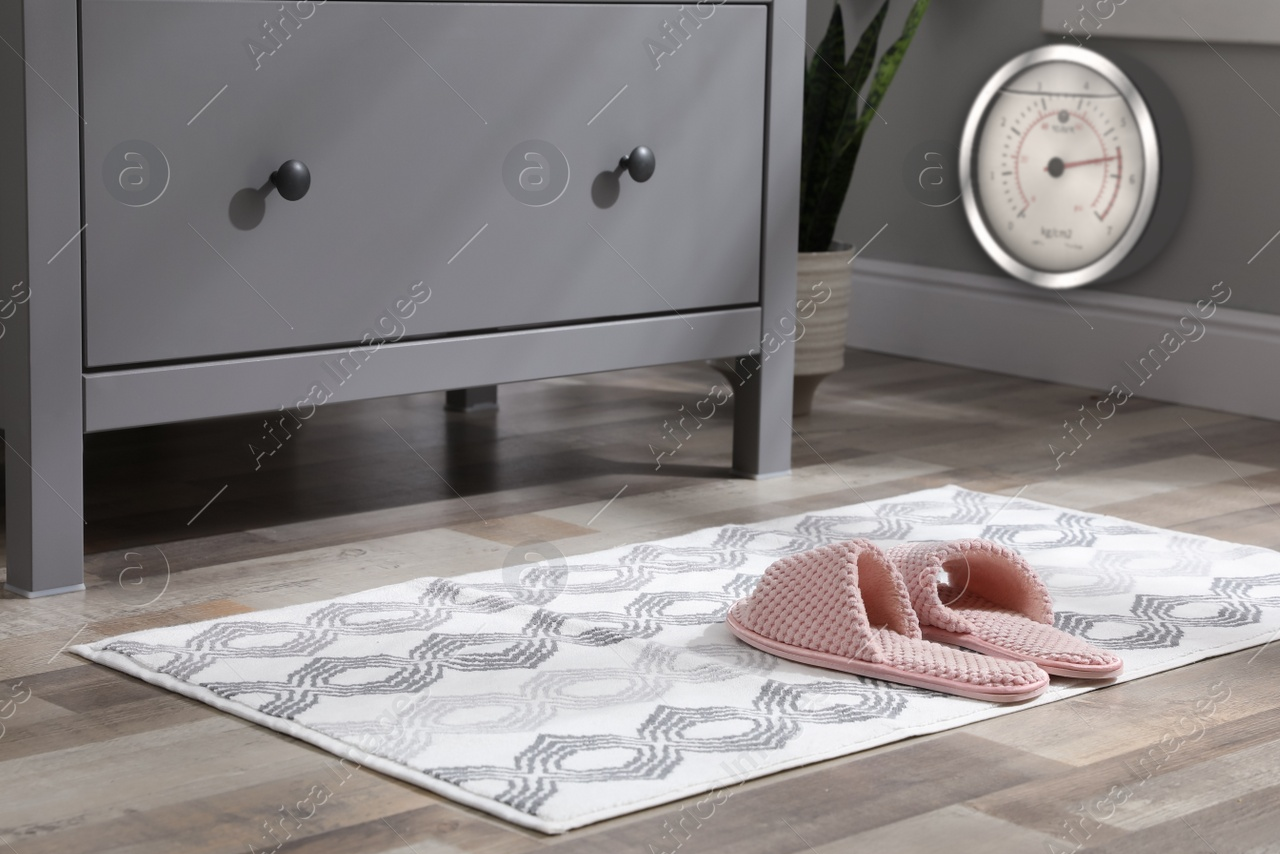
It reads 5.6 kg/cm²
